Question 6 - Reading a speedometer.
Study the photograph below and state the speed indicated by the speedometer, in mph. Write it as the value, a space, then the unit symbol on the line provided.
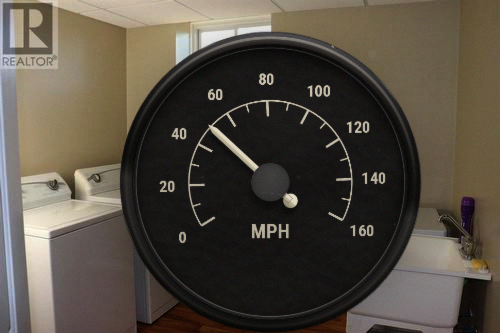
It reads 50 mph
